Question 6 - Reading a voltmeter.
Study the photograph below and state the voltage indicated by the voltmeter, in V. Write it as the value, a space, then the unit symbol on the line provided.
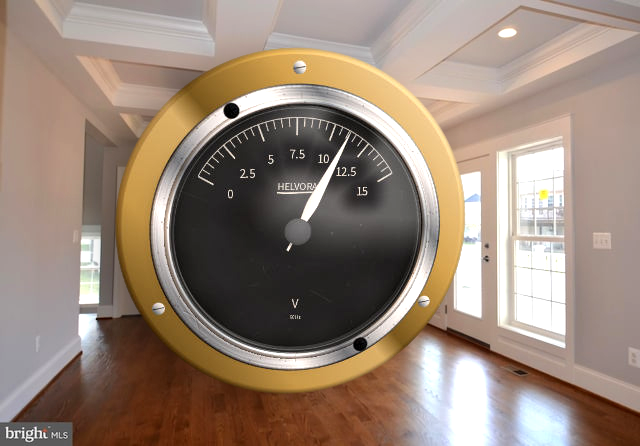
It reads 11 V
